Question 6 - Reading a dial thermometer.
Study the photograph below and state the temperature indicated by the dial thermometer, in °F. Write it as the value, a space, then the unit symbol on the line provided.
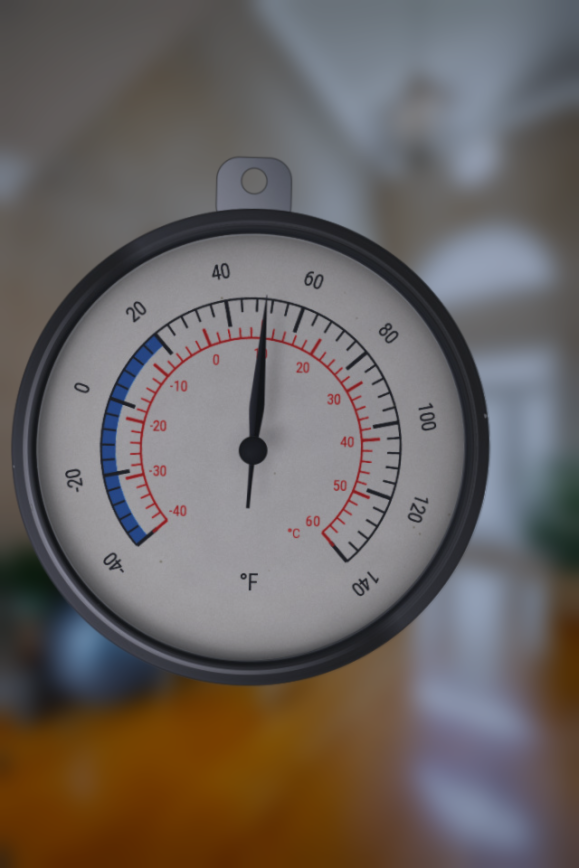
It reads 50 °F
